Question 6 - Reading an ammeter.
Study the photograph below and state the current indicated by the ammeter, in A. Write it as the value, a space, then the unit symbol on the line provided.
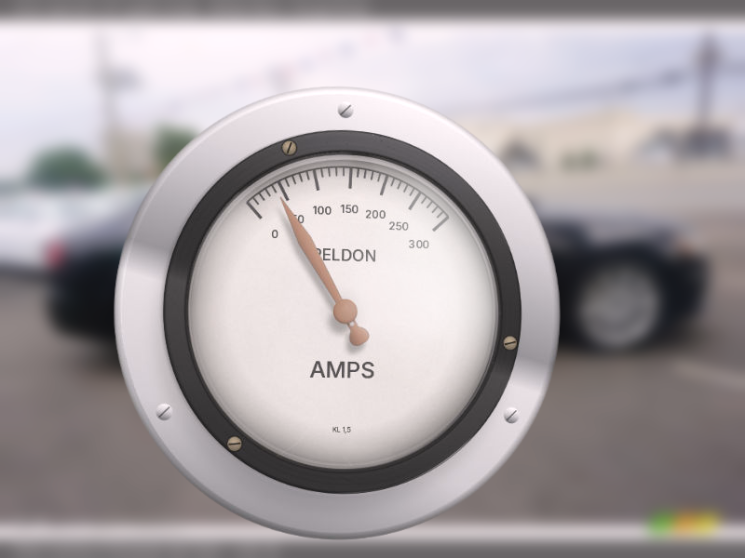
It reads 40 A
